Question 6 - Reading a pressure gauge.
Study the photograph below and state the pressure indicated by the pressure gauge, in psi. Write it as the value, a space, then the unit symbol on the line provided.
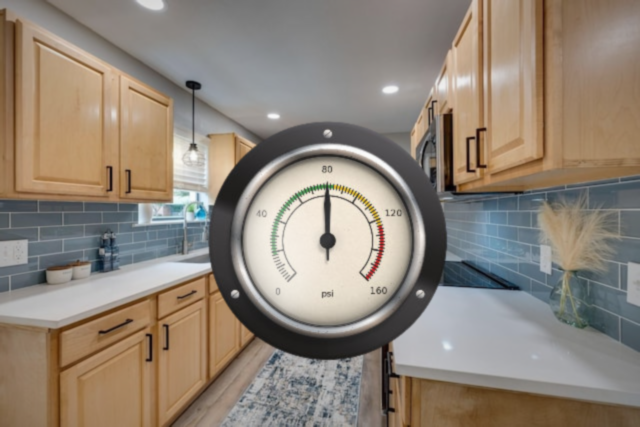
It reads 80 psi
